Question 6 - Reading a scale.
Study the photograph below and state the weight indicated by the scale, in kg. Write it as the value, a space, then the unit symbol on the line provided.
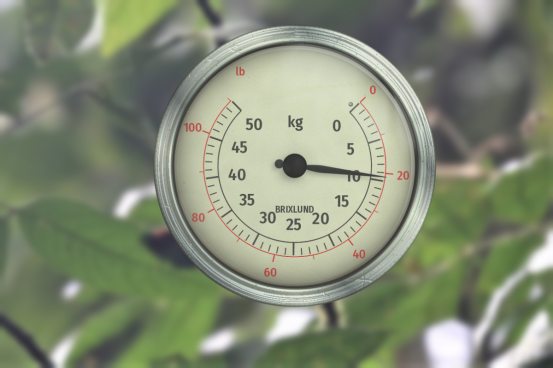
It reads 9.5 kg
